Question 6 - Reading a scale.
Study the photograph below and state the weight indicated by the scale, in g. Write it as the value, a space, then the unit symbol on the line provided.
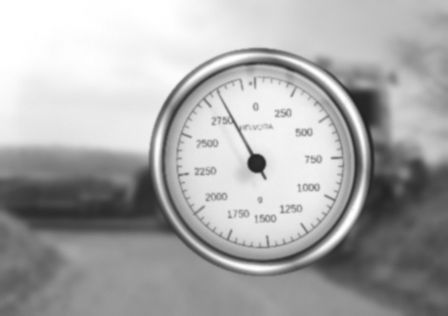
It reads 2850 g
